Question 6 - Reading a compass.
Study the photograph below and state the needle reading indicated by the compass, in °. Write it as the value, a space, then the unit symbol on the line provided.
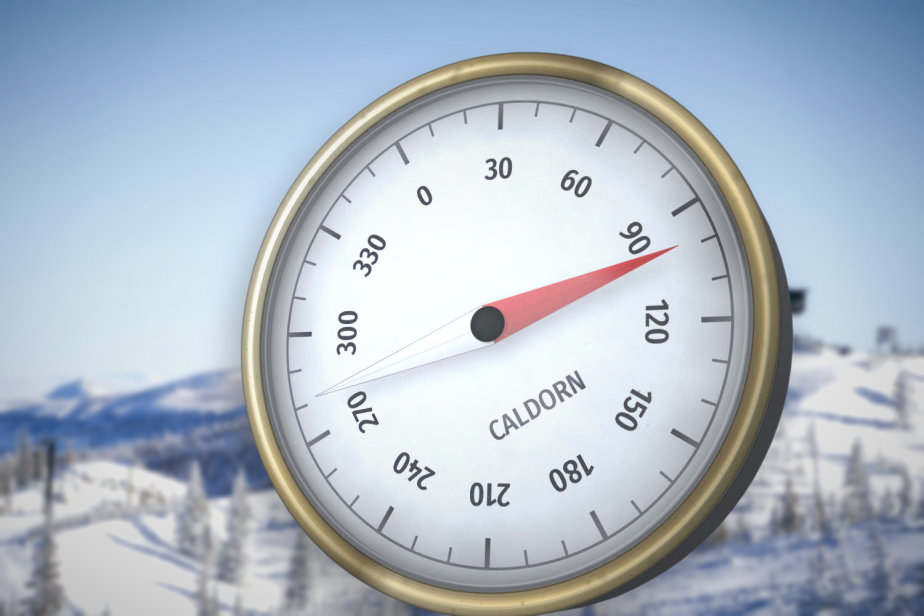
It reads 100 °
